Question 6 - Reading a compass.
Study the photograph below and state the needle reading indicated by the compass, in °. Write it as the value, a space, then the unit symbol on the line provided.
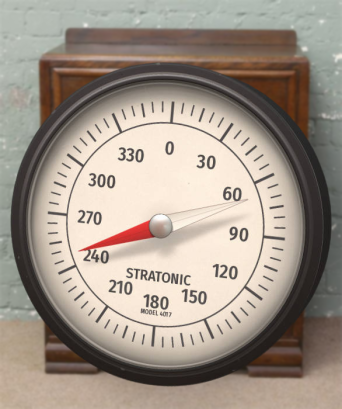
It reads 247.5 °
